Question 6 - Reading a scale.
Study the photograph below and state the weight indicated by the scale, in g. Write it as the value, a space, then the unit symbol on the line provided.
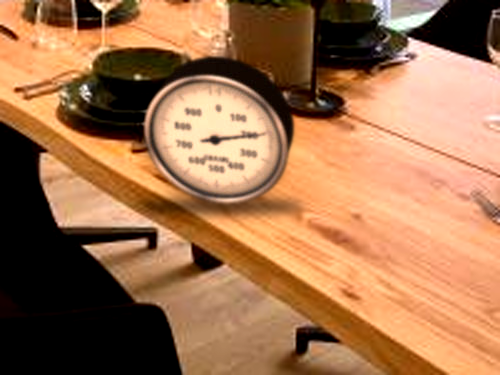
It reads 200 g
